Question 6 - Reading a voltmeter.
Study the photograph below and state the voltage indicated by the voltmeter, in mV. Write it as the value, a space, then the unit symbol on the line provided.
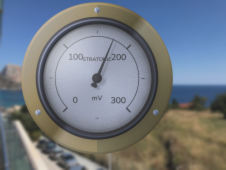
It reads 175 mV
